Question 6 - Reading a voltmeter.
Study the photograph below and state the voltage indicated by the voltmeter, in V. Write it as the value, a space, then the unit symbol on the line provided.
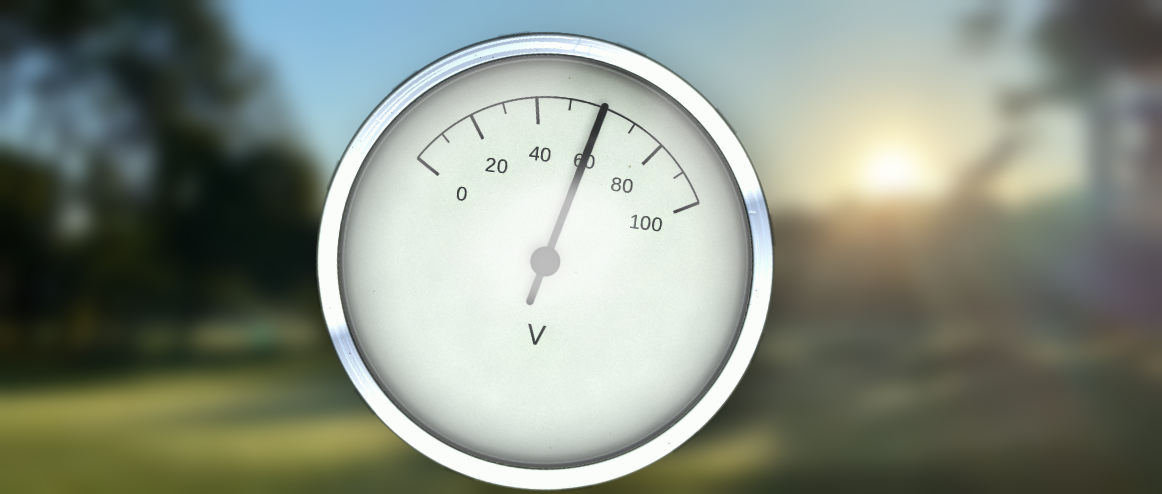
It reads 60 V
